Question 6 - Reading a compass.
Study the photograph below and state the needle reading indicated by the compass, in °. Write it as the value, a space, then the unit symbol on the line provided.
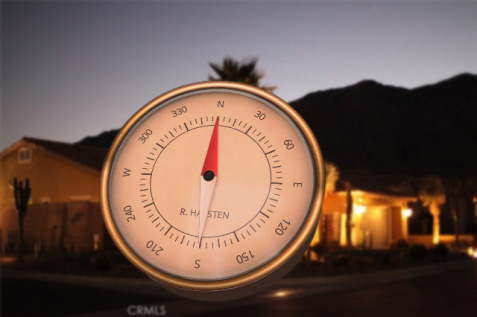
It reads 0 °
